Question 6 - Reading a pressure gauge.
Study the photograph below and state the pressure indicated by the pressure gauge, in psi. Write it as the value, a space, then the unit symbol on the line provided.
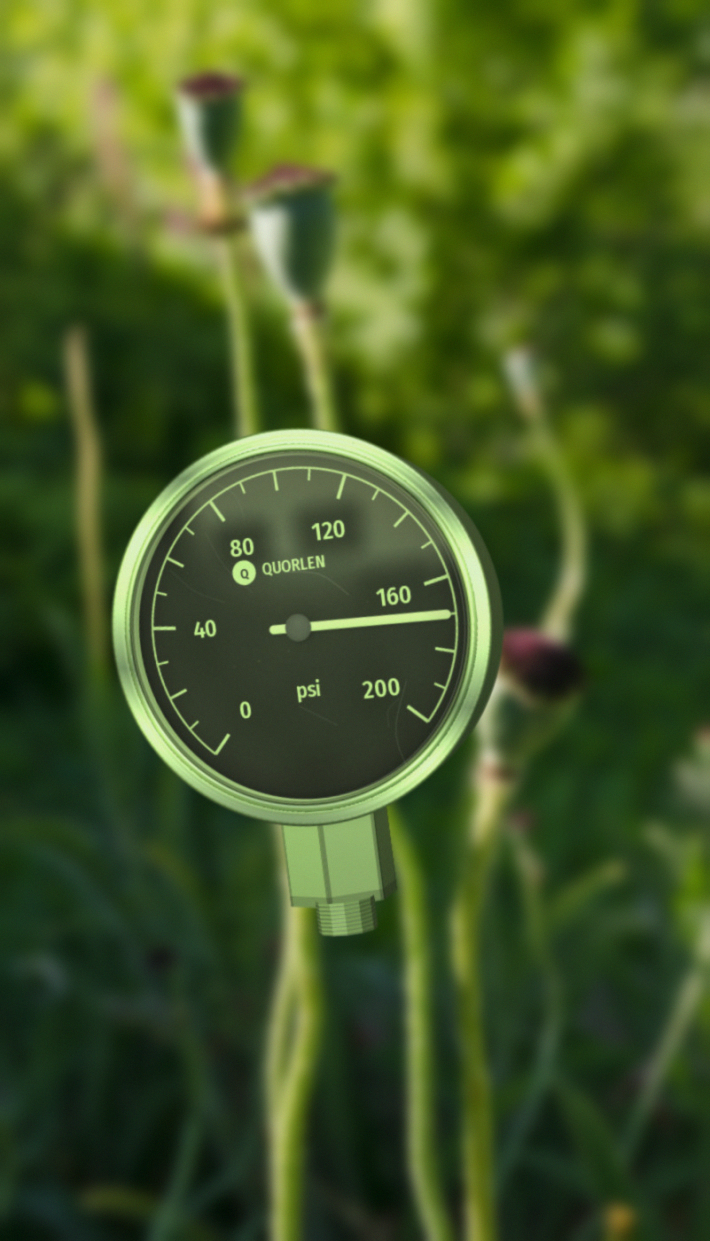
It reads 170 psi
